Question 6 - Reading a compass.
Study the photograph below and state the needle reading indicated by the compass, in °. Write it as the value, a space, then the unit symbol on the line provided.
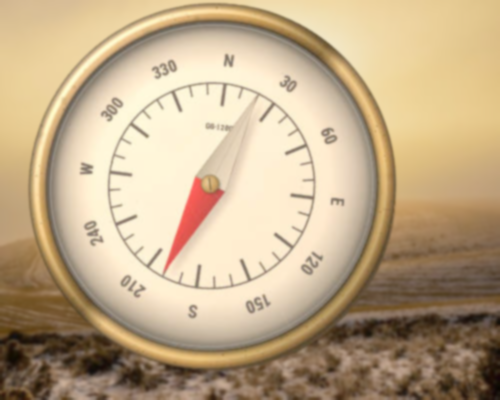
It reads 200 °
